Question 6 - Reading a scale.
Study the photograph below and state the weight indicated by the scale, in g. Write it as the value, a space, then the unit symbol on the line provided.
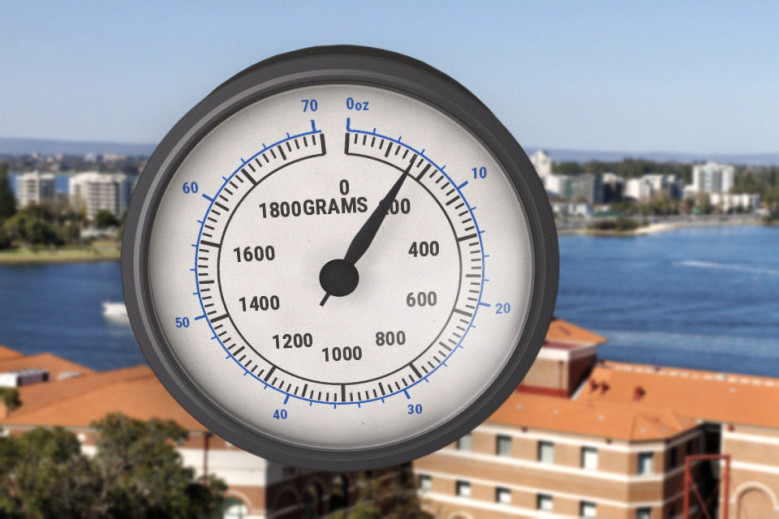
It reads 160 g
